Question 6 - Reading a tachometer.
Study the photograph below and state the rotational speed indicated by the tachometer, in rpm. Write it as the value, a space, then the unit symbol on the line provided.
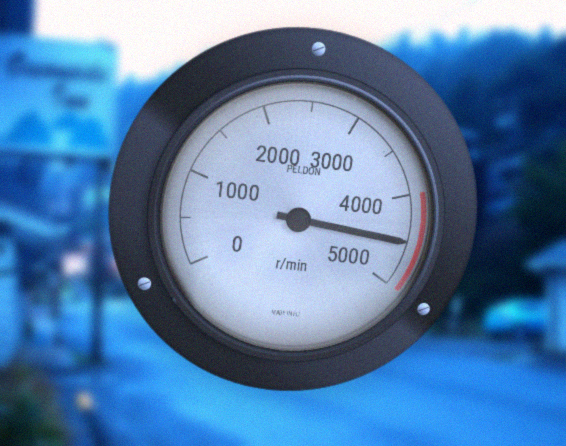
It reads 4500 rpm
